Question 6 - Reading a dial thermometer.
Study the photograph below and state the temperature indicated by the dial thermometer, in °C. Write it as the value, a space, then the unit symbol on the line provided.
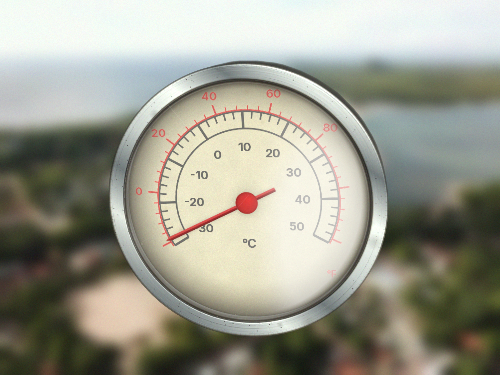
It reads -28 °C
